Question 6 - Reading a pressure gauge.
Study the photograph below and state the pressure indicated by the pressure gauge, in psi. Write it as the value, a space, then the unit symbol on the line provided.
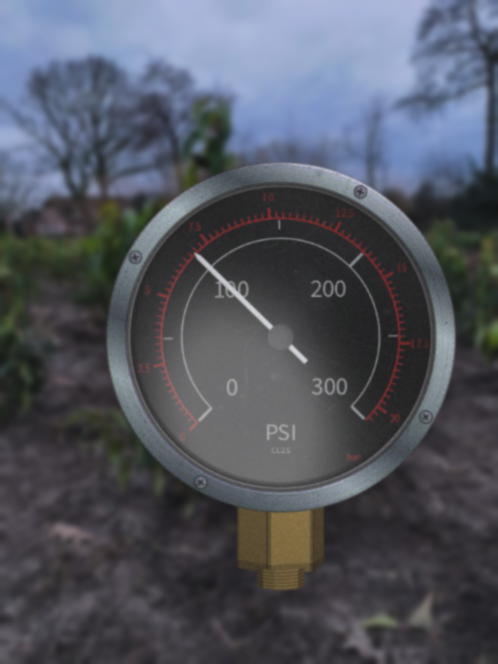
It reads 100 psi
